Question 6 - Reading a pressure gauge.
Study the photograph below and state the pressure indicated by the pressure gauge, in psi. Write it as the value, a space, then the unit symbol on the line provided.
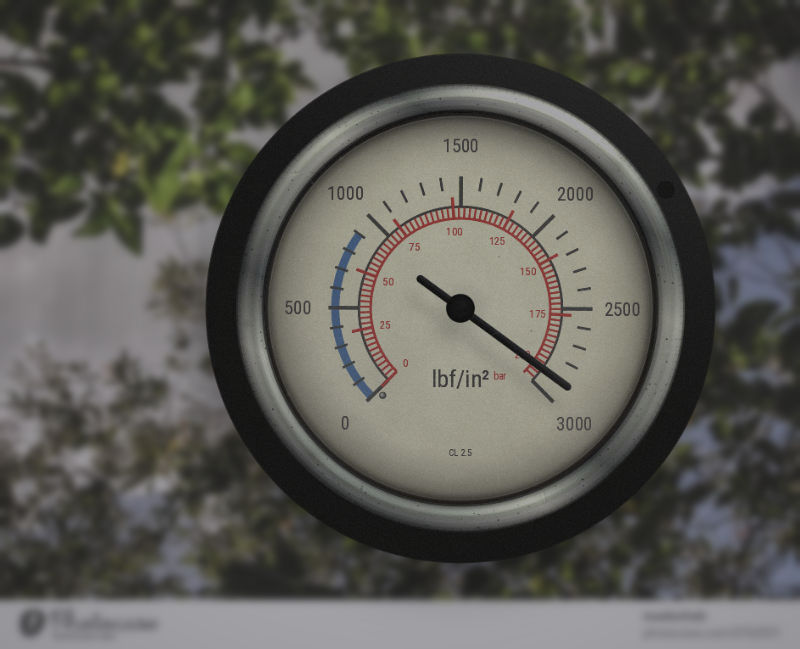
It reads 2900 psi
